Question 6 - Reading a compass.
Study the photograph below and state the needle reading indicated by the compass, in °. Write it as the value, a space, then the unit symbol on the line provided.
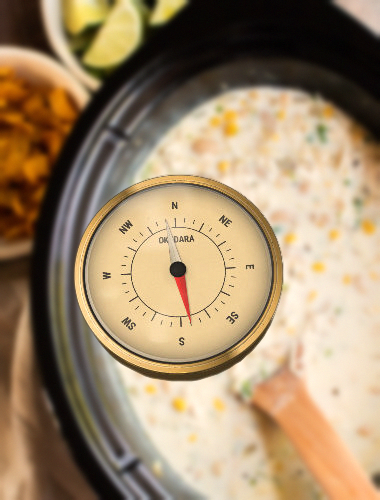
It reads 170 °
